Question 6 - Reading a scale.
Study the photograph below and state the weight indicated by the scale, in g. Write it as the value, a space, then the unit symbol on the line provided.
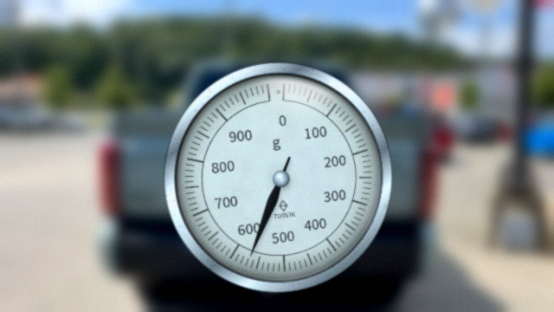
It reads 570 g
